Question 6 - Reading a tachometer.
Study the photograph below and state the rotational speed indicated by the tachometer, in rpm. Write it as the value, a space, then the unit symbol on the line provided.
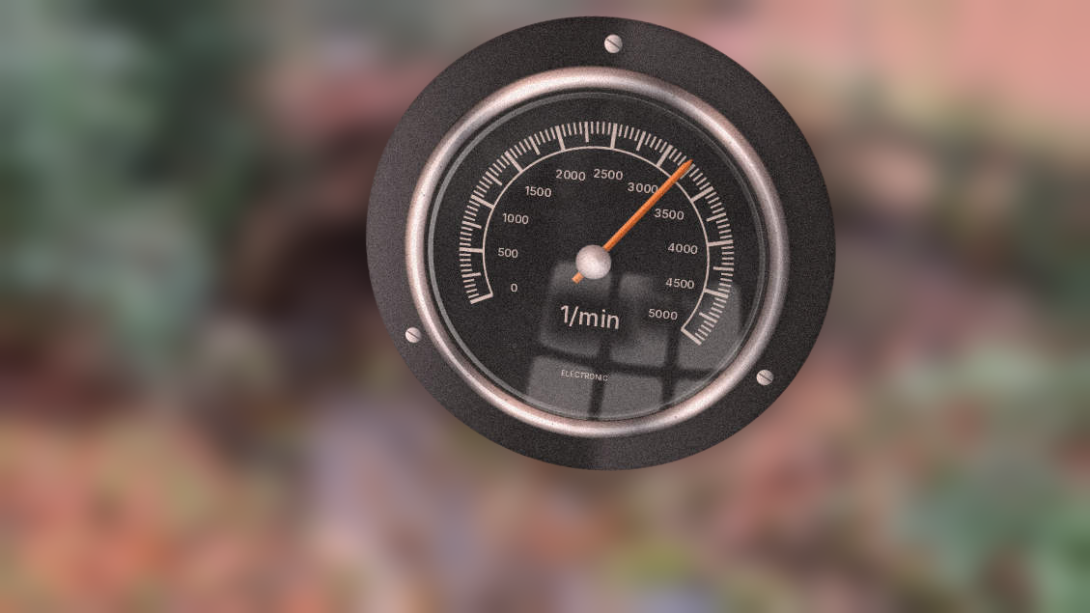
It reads 3200 rpm
